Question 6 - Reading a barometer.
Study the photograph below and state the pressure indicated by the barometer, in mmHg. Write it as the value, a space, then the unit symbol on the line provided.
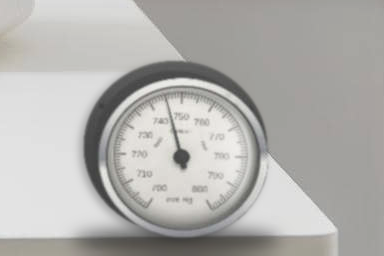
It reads 745 mmHg
